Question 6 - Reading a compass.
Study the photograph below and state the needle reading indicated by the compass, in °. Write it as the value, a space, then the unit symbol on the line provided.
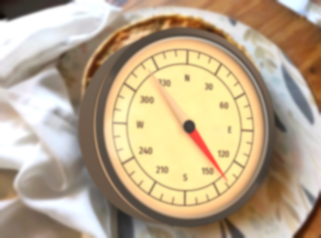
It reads 140 °
